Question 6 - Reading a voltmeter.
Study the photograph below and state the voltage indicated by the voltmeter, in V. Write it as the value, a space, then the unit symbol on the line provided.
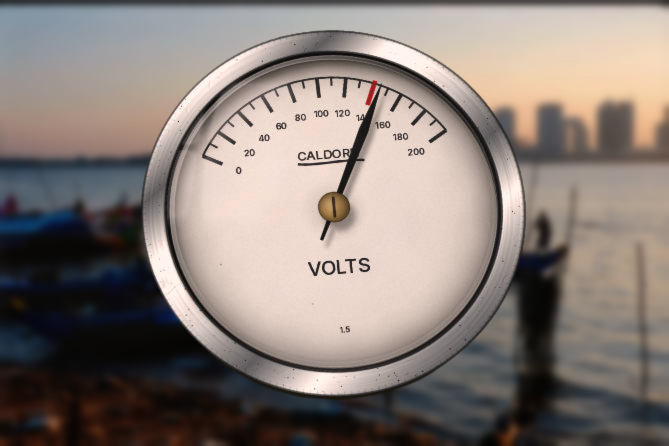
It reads 145 V
